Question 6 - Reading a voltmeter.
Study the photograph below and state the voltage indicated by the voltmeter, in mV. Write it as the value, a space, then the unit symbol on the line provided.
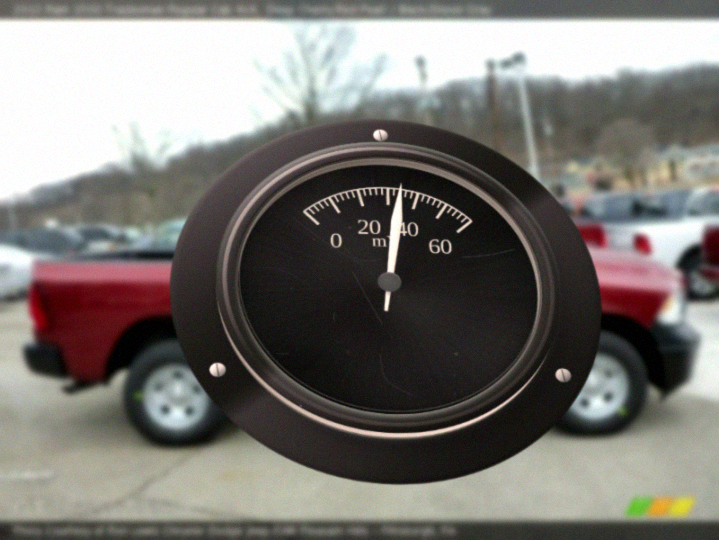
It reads 34 mV
